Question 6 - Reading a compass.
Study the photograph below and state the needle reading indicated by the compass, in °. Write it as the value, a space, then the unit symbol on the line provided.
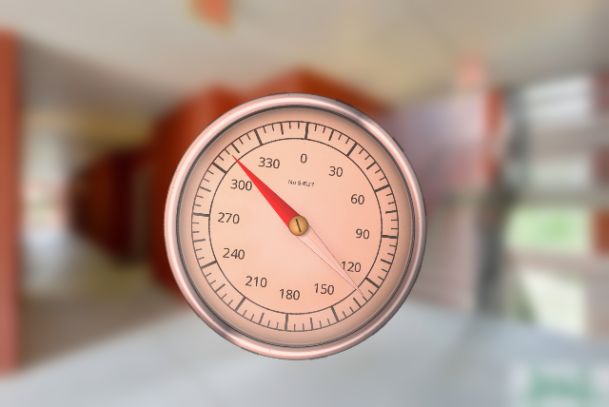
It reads 310 °
